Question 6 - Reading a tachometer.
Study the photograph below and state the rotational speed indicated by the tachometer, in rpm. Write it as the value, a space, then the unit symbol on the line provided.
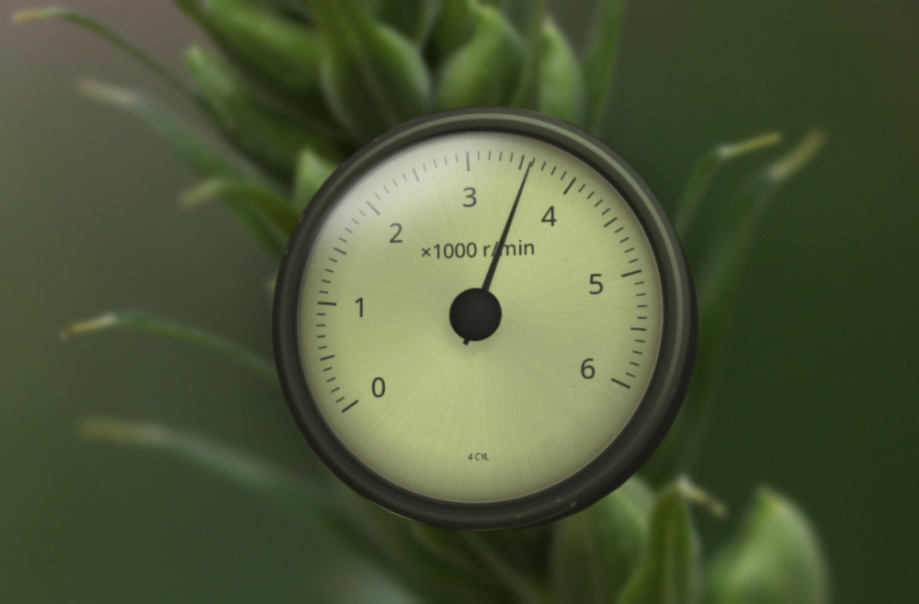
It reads 3600 rpm
